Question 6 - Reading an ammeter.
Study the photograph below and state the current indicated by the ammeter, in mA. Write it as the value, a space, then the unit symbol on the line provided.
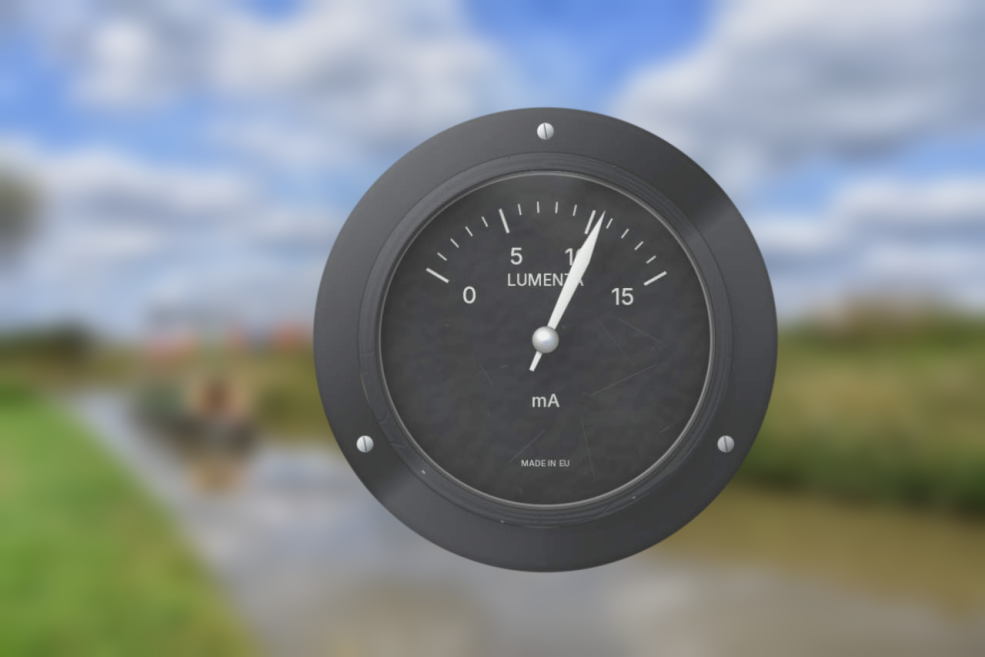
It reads 10.5 mA
